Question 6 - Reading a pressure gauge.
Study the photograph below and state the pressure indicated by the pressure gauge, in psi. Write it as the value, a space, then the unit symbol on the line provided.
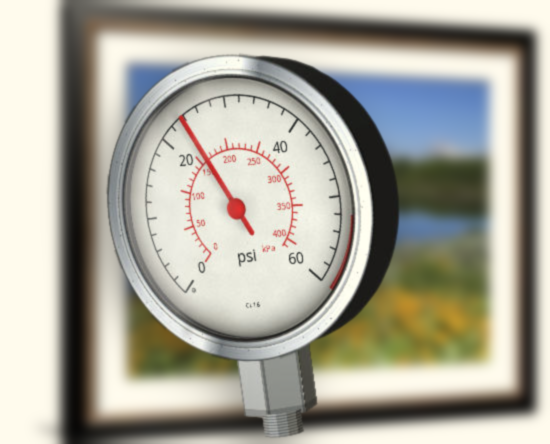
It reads 24 psi
